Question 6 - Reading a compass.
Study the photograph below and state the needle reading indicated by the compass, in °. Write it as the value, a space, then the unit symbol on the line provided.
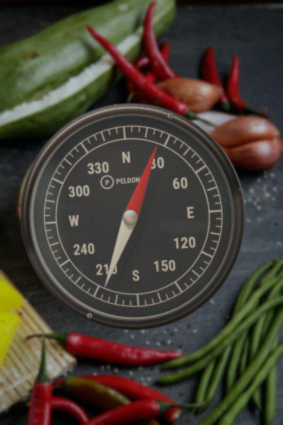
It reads 25 °
